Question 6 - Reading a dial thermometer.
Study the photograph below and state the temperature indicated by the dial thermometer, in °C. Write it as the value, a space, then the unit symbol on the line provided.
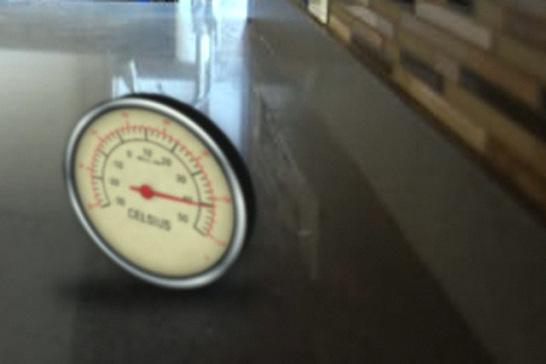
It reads 40 °C
